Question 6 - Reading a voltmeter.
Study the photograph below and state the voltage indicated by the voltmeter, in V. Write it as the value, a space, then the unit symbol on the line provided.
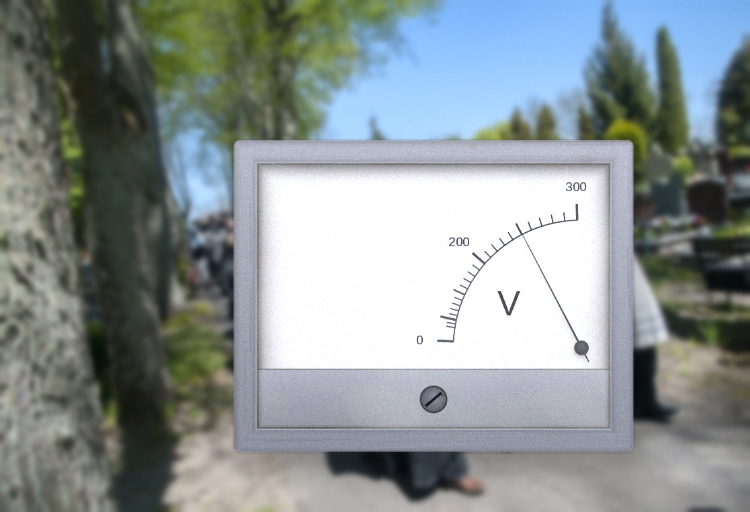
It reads 250 V
